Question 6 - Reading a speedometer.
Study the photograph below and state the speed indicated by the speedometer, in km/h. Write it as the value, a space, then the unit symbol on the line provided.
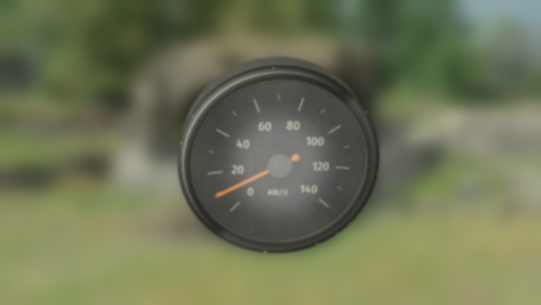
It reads 10 km/h
